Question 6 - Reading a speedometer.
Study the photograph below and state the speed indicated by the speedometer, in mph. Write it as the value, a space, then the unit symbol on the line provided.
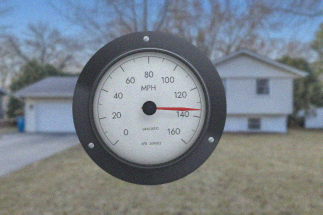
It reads 135 mph
